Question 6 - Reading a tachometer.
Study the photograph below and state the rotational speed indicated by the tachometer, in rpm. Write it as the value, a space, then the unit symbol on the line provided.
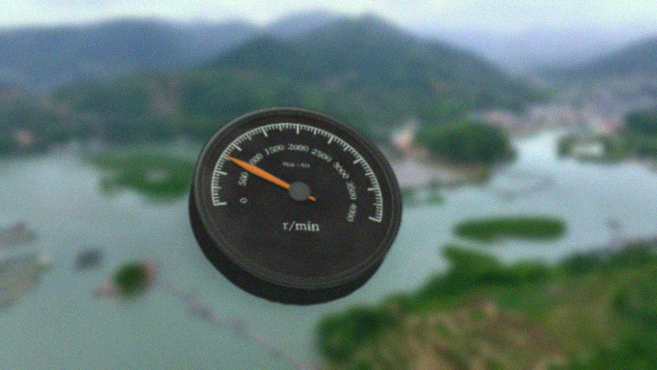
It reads 750 rpm
